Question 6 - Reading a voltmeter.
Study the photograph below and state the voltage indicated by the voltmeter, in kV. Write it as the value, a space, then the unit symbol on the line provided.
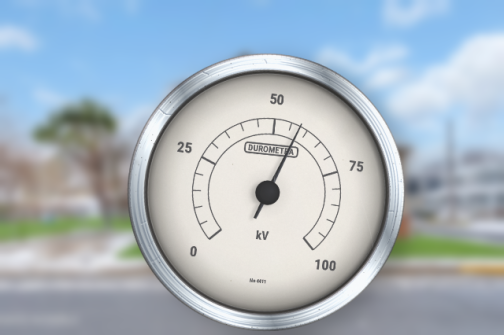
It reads 57.5 kV
